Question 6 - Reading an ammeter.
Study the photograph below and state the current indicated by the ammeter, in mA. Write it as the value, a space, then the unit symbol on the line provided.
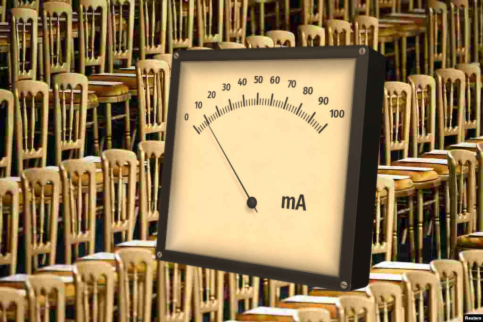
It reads 10 mA
